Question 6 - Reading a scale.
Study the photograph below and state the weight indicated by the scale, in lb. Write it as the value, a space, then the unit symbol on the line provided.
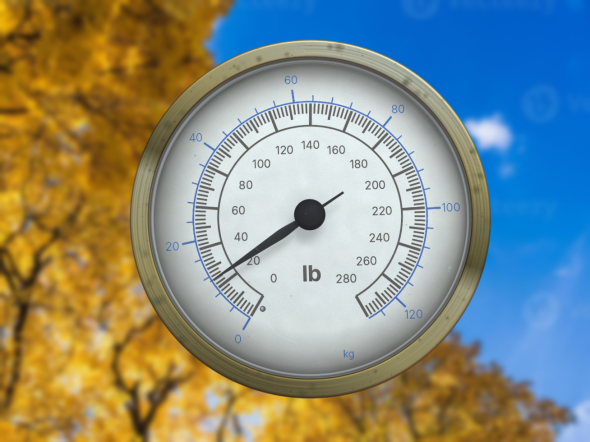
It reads 24 lb
